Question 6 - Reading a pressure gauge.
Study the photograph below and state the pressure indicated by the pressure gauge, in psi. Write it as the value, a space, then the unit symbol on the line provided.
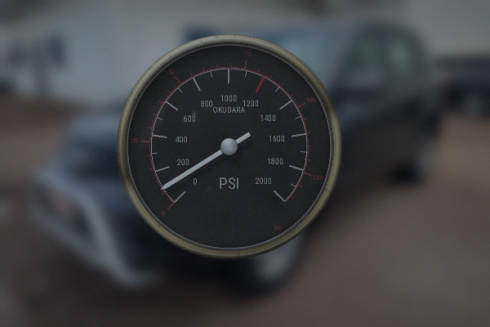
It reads 100 psi
